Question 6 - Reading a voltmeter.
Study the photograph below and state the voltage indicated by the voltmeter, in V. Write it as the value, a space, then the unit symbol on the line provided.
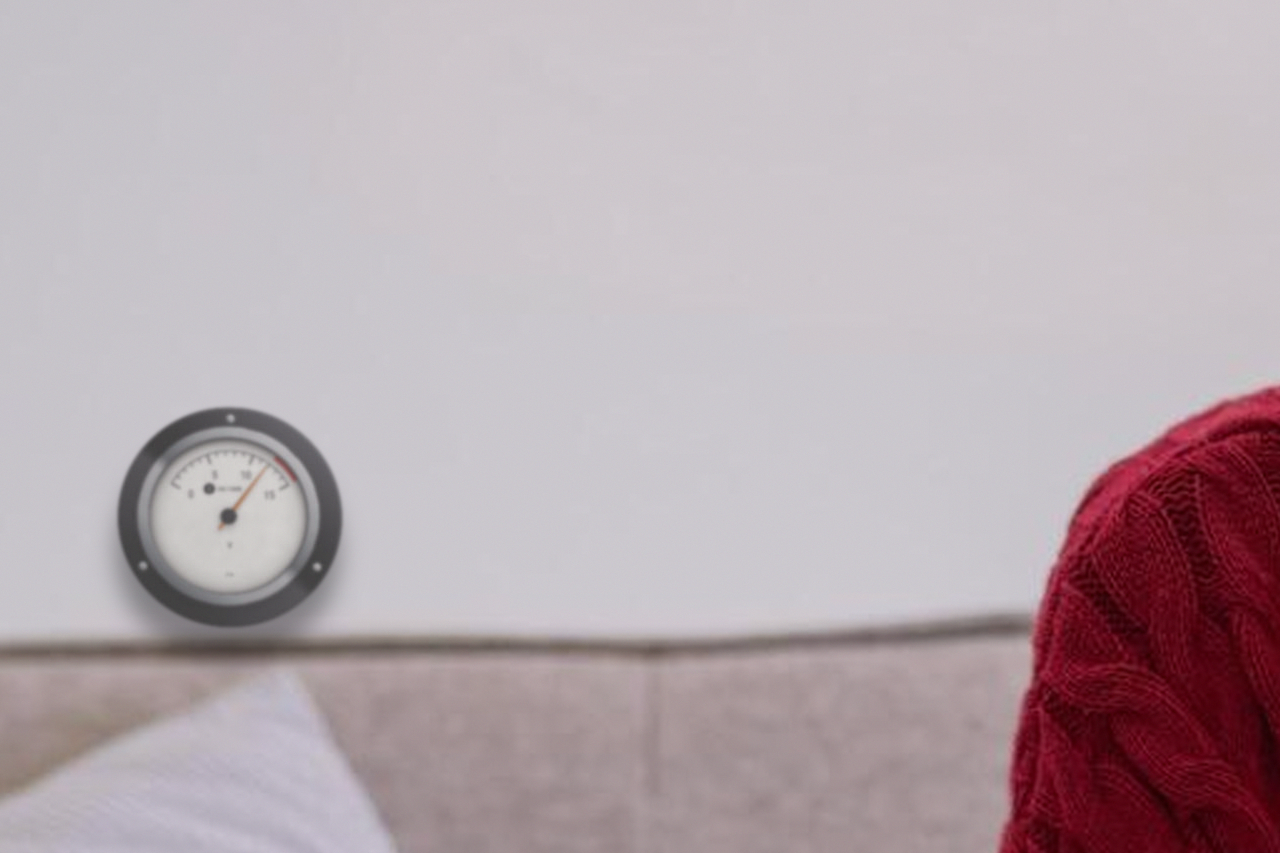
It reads 12 V
